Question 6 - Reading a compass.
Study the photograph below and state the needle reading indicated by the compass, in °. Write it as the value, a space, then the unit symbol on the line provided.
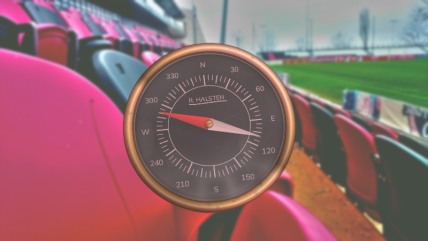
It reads 290 °
